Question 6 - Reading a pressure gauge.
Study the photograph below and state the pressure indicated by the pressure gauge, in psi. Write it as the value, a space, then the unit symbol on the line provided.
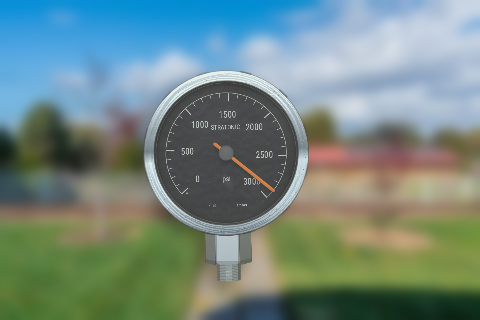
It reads 2900 psi
